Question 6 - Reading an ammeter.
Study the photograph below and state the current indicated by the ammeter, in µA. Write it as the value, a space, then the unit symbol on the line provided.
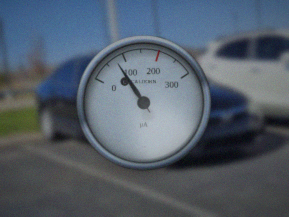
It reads 75 µA
